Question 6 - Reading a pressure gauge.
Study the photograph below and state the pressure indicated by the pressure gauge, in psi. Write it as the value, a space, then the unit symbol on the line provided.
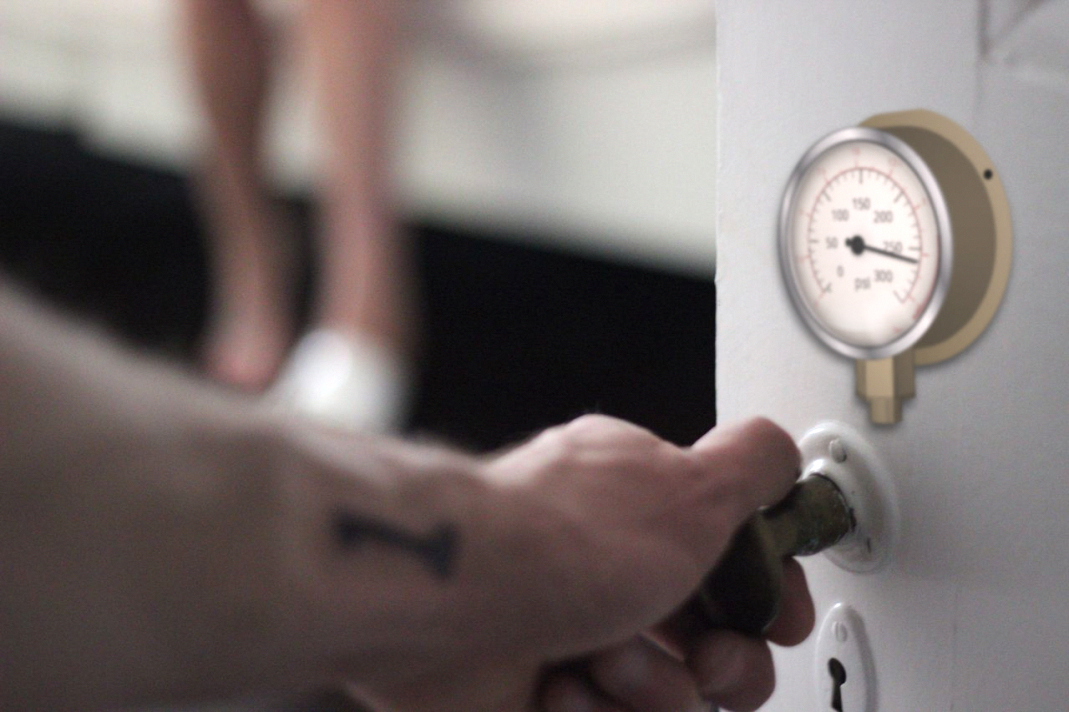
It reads 260 psi
